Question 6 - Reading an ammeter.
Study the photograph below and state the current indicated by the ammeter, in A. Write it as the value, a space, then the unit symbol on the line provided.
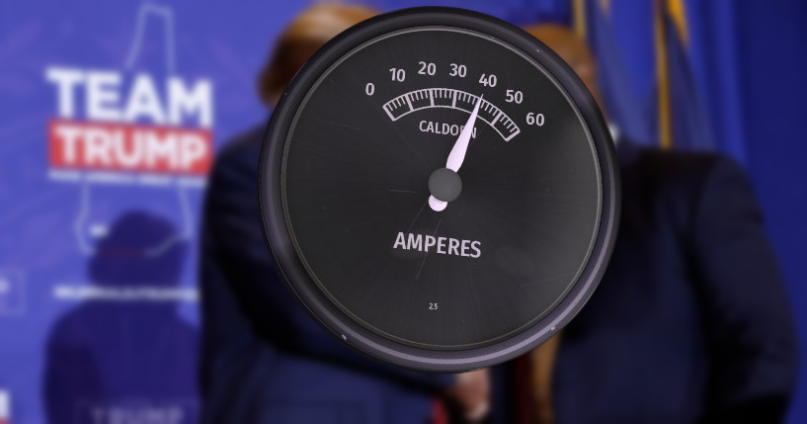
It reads 40 A
